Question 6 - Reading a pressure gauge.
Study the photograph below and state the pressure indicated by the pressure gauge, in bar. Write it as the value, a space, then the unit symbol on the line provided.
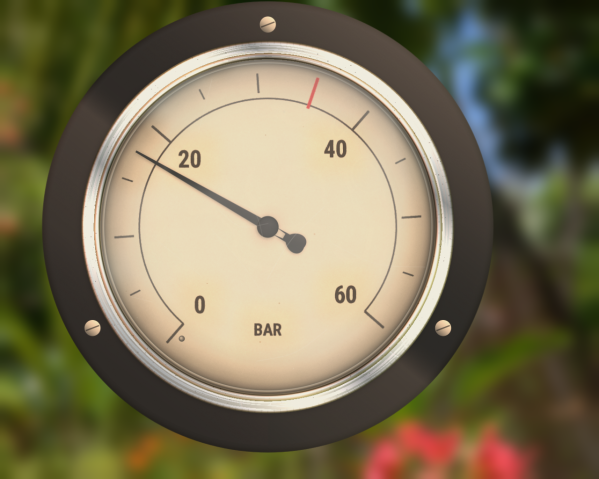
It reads 17.5 bar
